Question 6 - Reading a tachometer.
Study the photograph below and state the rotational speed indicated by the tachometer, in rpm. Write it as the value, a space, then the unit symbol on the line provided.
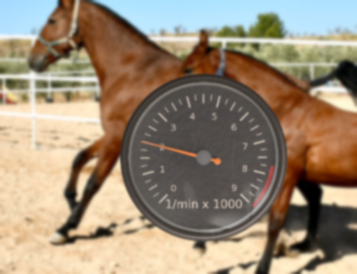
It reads 2000 rpm
